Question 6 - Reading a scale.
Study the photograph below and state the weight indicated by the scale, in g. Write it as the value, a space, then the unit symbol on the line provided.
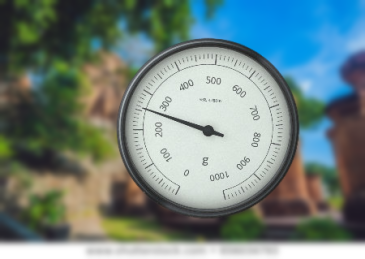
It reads 260 g
